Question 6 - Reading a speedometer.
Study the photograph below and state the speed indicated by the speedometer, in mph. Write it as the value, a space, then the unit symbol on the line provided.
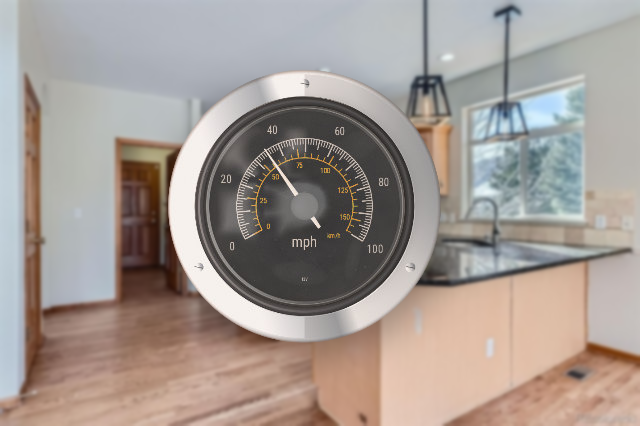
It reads 35 mph
